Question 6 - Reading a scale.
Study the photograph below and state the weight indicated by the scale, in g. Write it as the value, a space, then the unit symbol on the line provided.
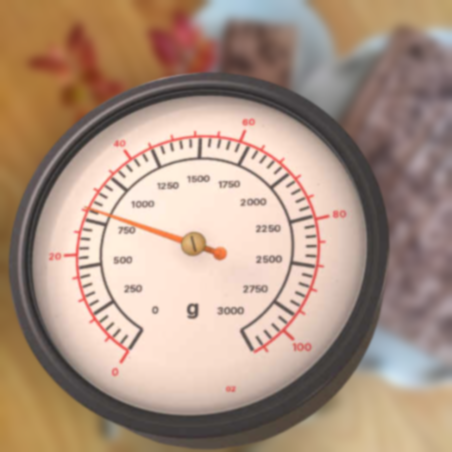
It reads 800 g
